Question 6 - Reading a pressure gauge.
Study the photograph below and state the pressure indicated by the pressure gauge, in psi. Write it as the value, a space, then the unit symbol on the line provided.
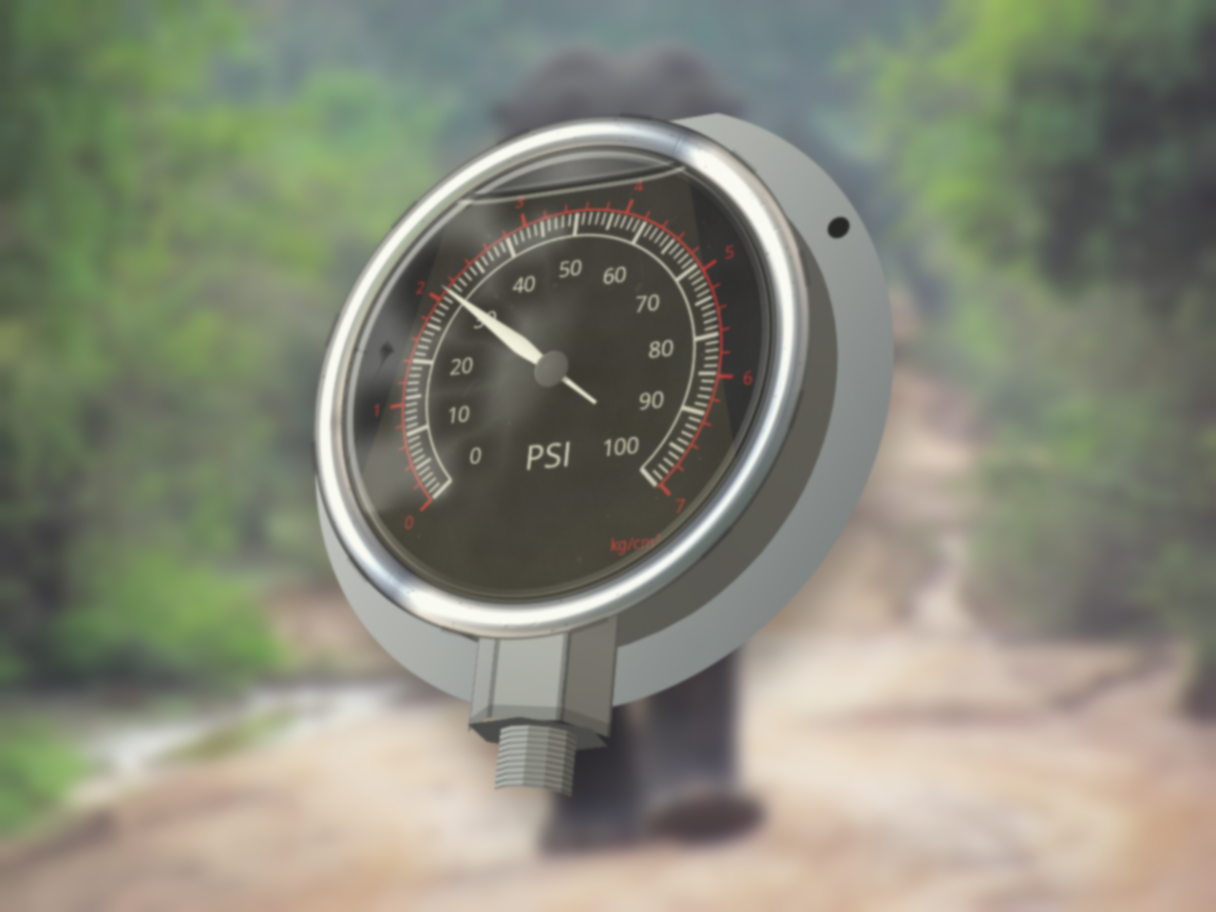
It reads 30 psi
